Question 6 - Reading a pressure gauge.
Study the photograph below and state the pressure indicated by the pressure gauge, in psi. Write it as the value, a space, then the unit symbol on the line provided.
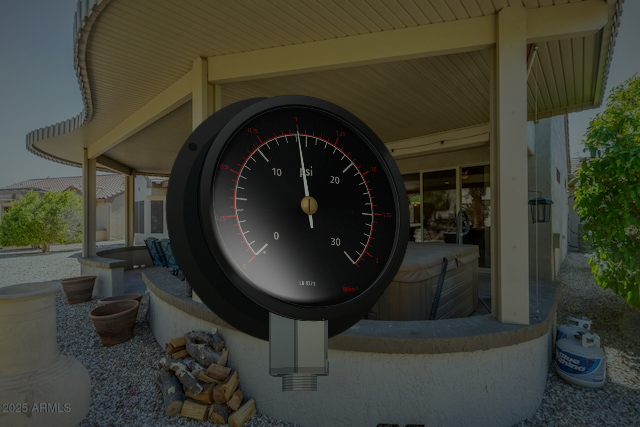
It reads 14 psi
